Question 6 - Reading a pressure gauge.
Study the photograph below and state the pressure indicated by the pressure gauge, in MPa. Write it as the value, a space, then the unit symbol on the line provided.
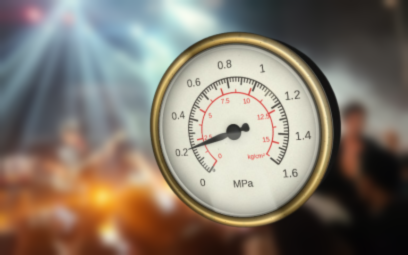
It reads 0.2 MPa
